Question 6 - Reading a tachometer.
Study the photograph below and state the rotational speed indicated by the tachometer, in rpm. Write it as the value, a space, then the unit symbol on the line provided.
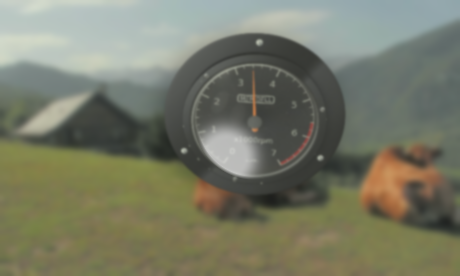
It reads 3400 rpm
